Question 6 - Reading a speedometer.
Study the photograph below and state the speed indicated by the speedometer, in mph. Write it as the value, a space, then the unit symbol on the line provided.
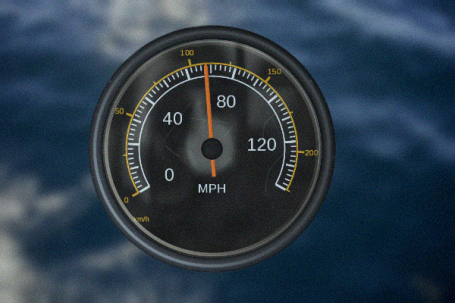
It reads 68 mph
